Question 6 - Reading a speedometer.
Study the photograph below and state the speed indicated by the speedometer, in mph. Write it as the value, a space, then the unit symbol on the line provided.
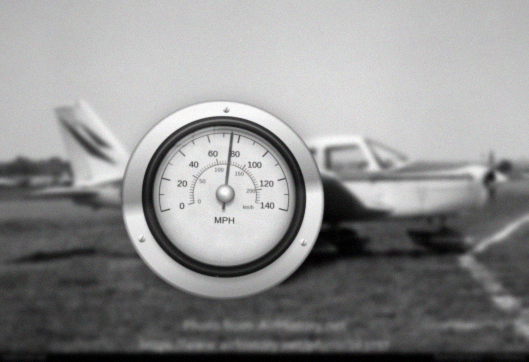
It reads 75 mph
